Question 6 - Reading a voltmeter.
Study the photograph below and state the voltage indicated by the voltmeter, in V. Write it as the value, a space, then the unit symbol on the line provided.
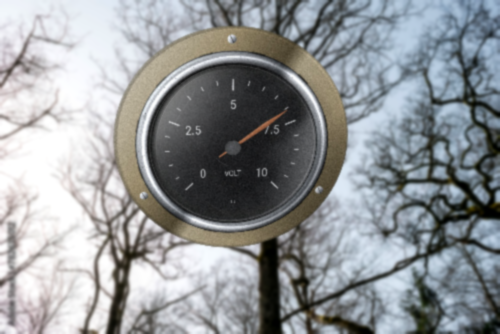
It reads 7 V
